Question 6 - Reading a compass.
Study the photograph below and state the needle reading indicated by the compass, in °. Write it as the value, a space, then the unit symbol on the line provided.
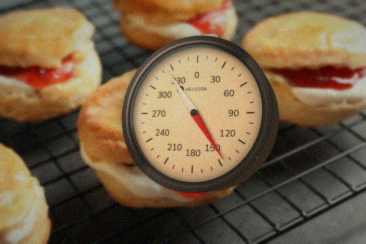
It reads 145 °
